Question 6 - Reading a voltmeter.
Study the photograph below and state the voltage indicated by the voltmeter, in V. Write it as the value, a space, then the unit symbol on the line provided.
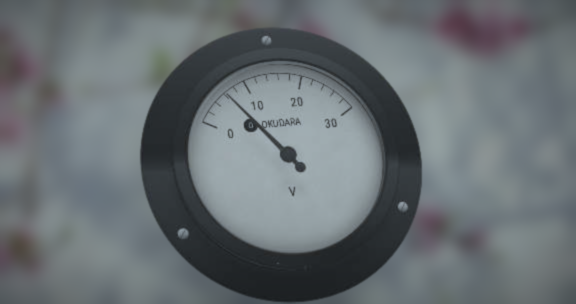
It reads 6 V
